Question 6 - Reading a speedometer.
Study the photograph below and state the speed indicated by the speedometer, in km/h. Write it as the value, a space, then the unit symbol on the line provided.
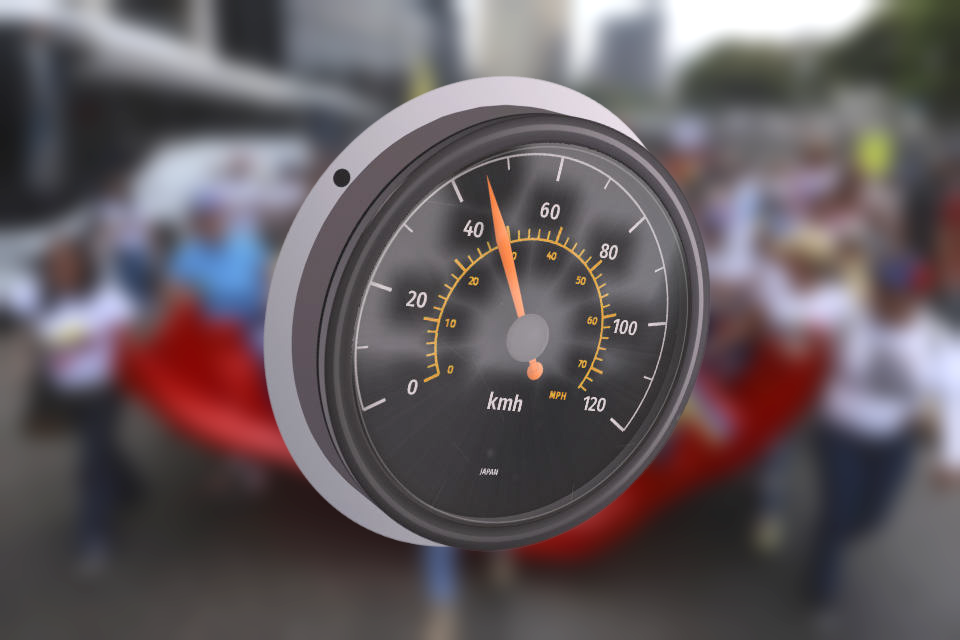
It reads 45 km/h
